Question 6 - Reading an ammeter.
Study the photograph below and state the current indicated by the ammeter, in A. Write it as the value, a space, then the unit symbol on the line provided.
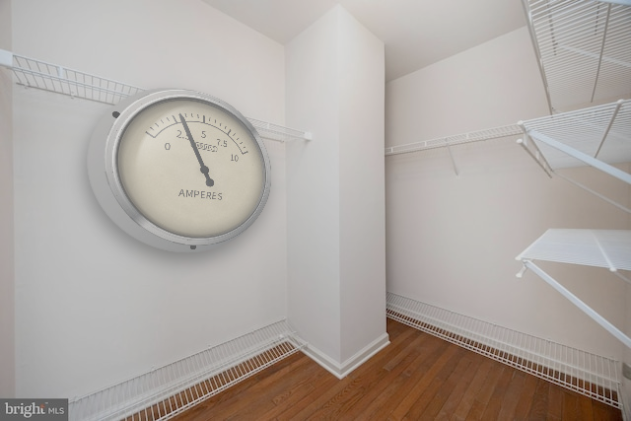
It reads 3 A
